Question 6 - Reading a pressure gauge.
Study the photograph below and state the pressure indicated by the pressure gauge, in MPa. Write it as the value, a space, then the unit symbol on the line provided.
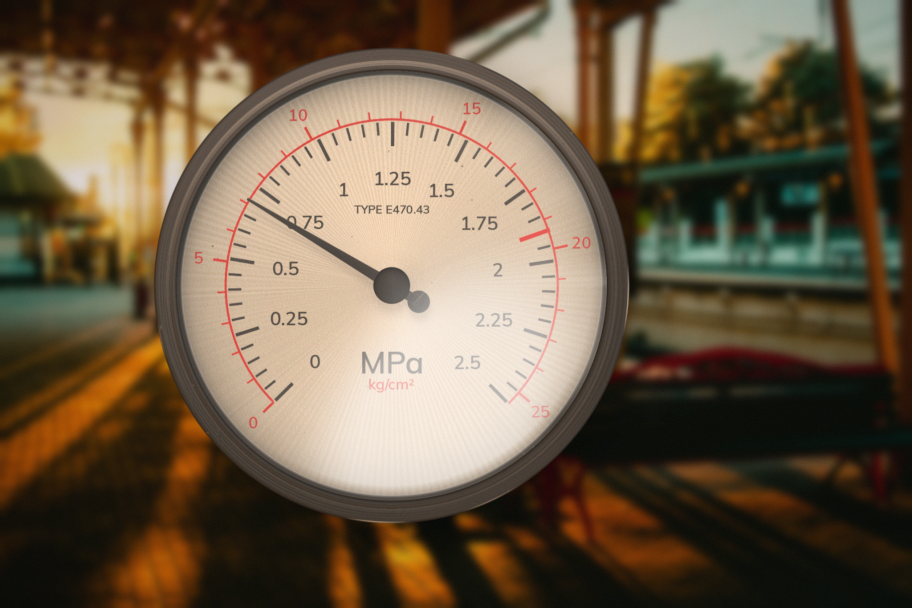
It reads 0.7 MPa
